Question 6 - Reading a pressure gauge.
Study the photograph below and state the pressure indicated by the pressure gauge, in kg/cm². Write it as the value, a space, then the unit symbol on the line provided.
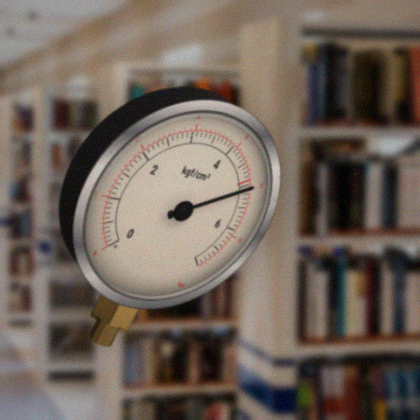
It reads 5 kg/cm²
